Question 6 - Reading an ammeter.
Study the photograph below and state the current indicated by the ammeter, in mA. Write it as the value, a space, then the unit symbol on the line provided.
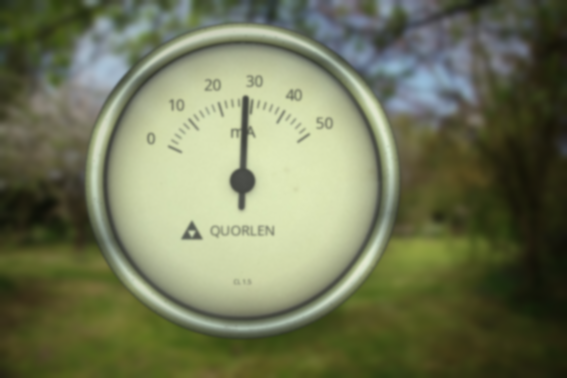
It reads 28 mA
